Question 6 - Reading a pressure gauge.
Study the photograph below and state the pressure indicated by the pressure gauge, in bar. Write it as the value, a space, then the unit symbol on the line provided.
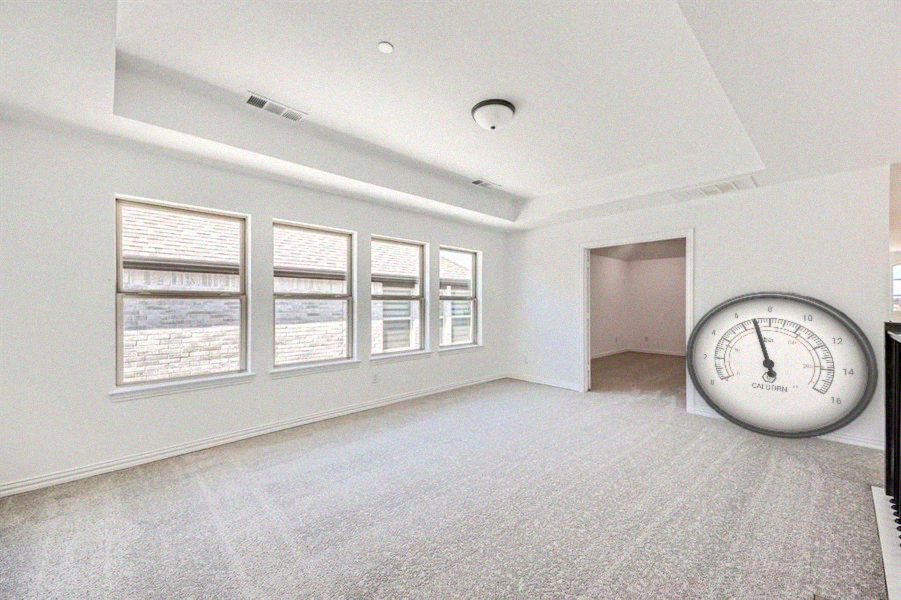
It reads 7 bar
